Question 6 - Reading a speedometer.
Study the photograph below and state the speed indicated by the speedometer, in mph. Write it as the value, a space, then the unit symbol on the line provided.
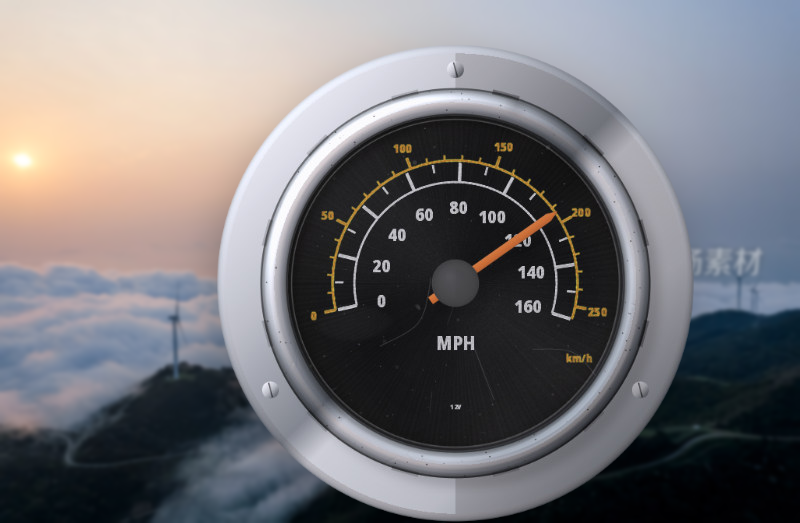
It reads 120 mph
